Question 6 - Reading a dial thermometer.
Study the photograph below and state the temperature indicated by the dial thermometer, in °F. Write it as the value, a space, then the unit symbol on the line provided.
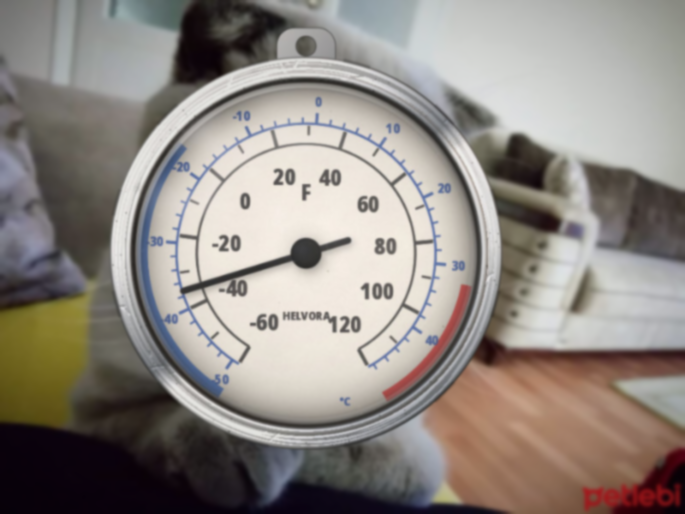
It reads -35 °F
